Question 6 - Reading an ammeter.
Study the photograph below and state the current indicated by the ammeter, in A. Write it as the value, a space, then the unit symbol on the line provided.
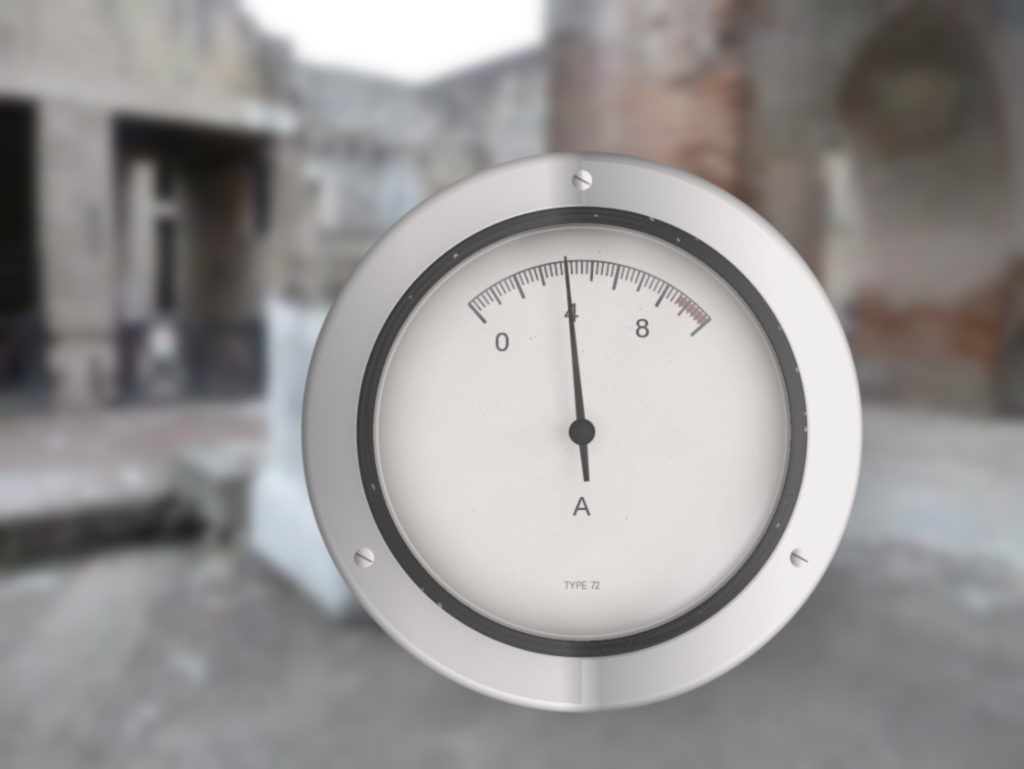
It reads 4 A
